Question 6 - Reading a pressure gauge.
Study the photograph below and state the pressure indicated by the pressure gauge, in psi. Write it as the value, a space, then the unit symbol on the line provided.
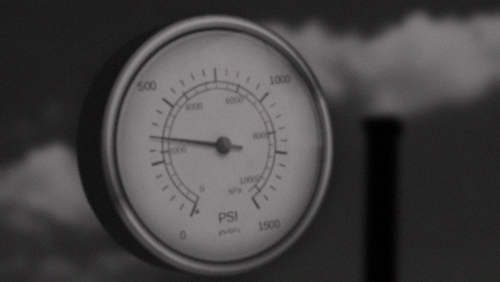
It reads 350 psi
